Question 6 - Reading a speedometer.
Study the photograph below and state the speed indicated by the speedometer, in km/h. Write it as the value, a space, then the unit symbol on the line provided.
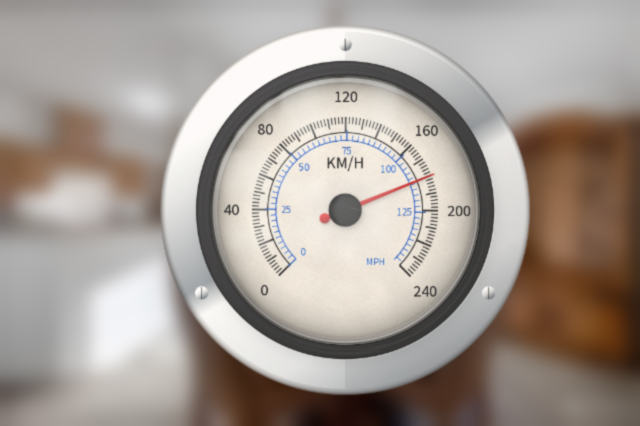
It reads 180 km/h
